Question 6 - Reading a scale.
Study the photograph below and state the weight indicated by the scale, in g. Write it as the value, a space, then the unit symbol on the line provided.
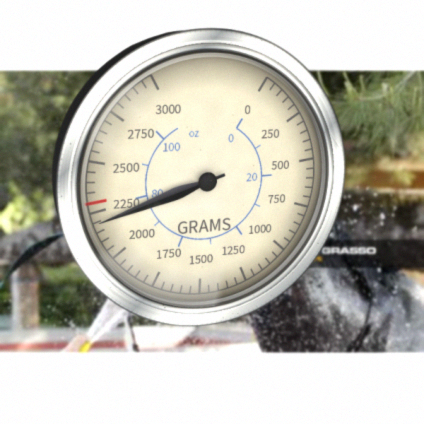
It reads 2200 g
